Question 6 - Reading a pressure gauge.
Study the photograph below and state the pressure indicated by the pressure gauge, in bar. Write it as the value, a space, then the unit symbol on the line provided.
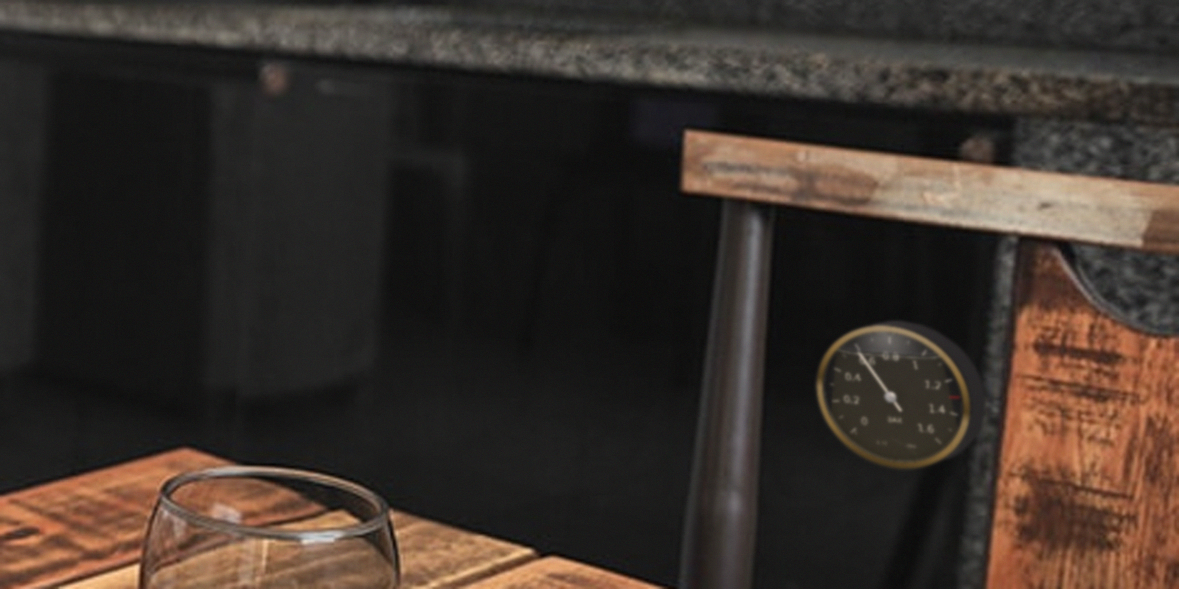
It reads 0.6 bar
